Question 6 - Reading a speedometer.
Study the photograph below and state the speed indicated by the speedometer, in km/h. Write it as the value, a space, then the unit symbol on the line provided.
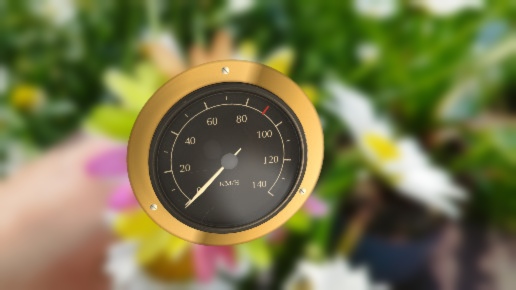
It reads 0 km/h
